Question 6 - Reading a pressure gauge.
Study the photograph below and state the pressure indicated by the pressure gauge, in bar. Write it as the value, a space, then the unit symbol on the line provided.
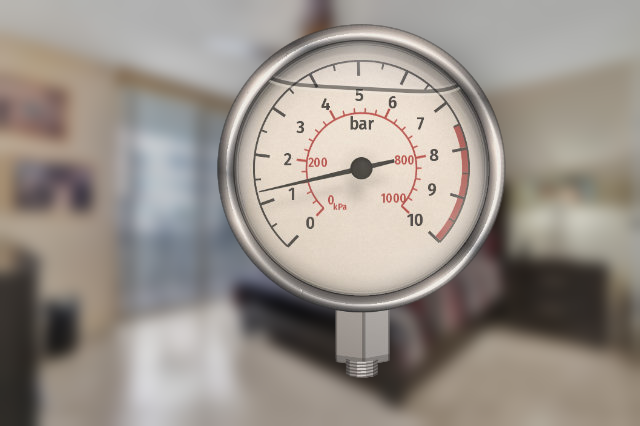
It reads 1.25 bar
